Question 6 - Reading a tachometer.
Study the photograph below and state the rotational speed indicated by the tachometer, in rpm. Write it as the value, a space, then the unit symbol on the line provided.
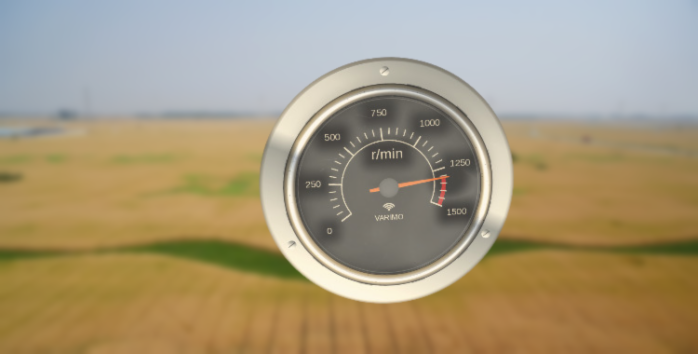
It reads 1300 rpm
